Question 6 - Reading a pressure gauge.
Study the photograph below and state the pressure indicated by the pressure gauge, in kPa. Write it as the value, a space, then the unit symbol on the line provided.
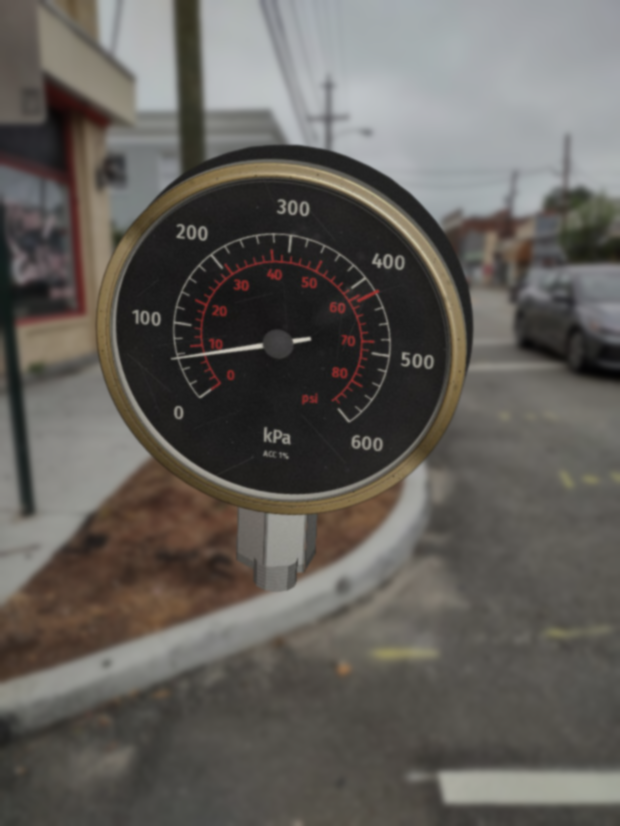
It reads 60 kPa
